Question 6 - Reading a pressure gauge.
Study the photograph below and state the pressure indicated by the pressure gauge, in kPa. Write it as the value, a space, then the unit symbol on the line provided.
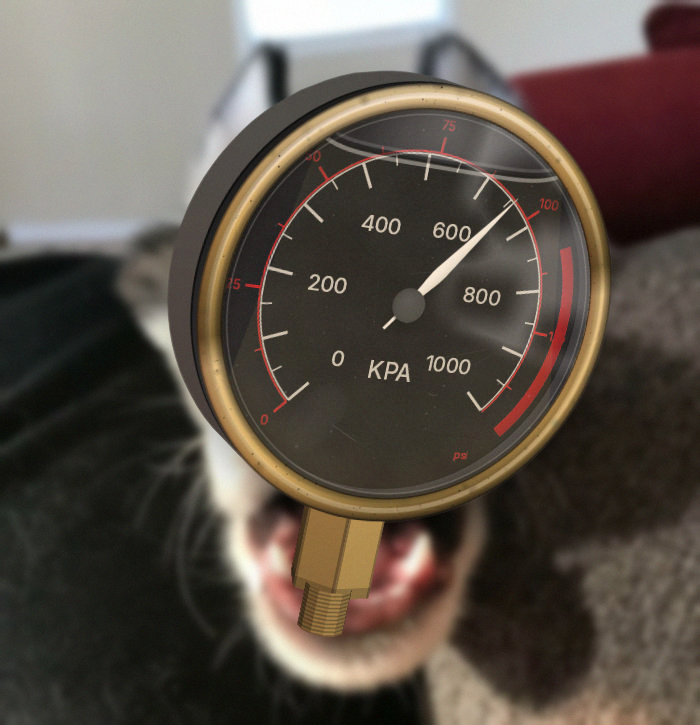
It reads 650 kPa
